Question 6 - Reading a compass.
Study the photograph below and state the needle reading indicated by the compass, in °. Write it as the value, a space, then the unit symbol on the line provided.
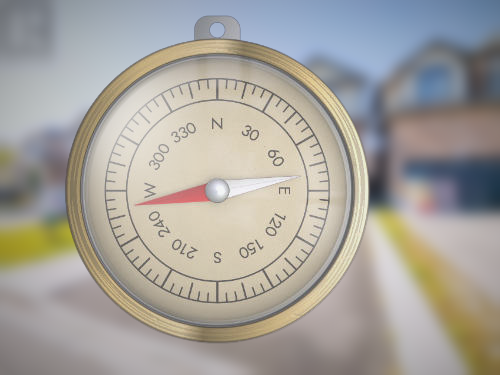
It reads 260 °
